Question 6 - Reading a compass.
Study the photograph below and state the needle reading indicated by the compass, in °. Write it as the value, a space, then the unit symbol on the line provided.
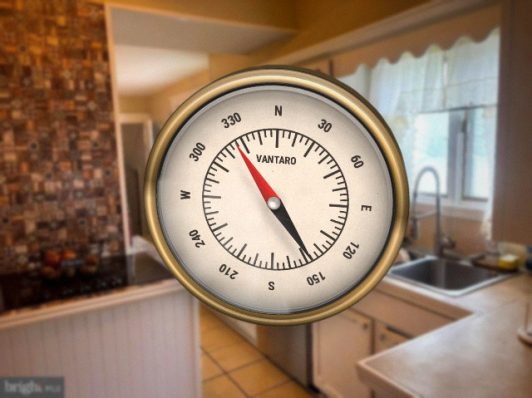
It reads 325 °
